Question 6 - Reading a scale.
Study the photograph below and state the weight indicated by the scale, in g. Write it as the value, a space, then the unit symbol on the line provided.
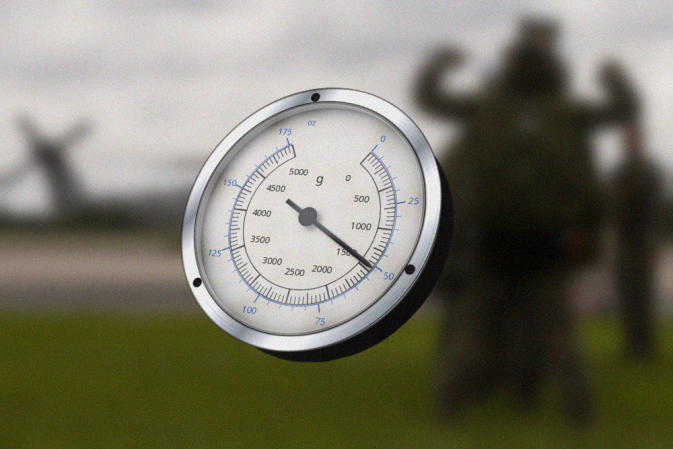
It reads 1450 g
